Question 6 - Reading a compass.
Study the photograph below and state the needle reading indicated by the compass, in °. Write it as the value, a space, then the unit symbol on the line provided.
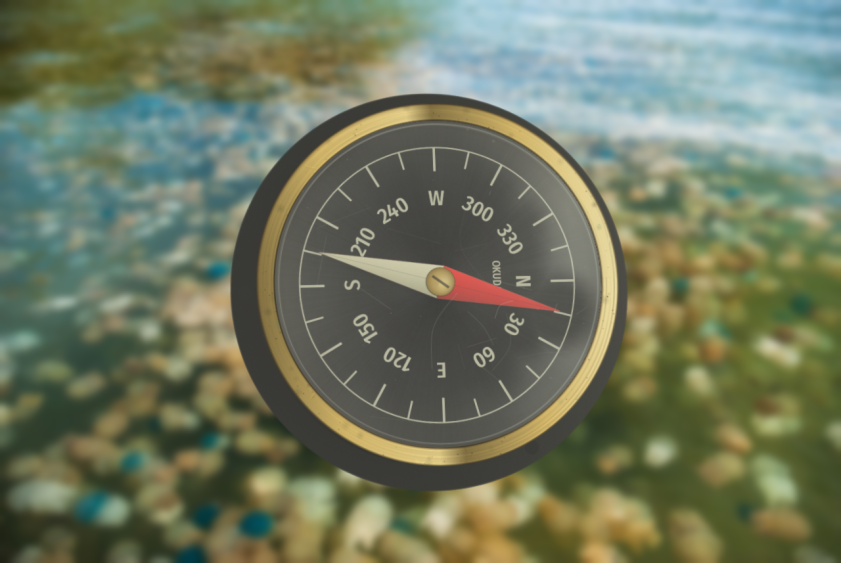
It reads 15 °
